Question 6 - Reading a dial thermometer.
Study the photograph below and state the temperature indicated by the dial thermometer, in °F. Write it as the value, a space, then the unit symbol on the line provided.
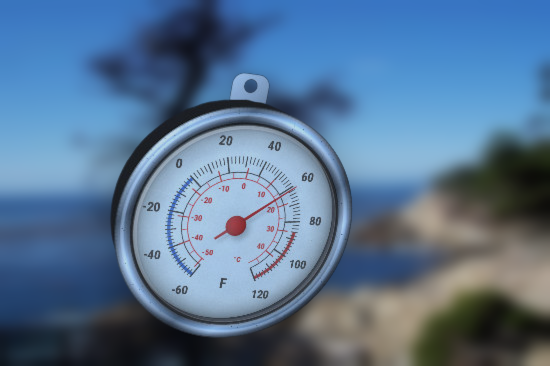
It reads 60 °F
